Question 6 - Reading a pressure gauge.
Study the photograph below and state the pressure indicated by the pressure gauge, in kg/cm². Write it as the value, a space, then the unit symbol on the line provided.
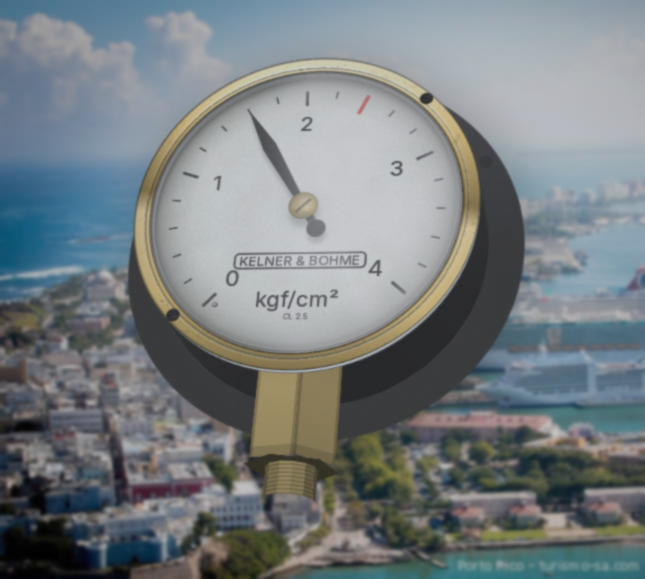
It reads 1.6 kg/cm²
